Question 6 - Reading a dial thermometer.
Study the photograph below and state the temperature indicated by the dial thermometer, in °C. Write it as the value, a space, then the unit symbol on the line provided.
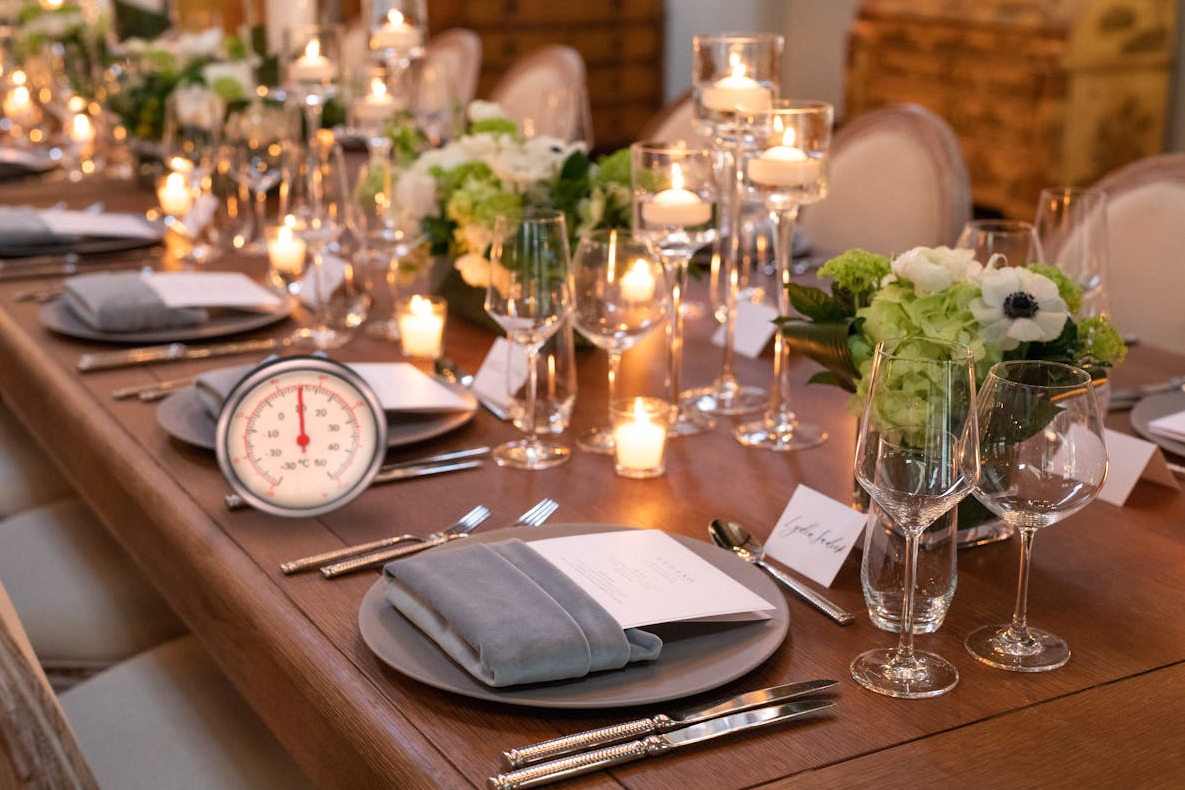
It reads 10 °C
